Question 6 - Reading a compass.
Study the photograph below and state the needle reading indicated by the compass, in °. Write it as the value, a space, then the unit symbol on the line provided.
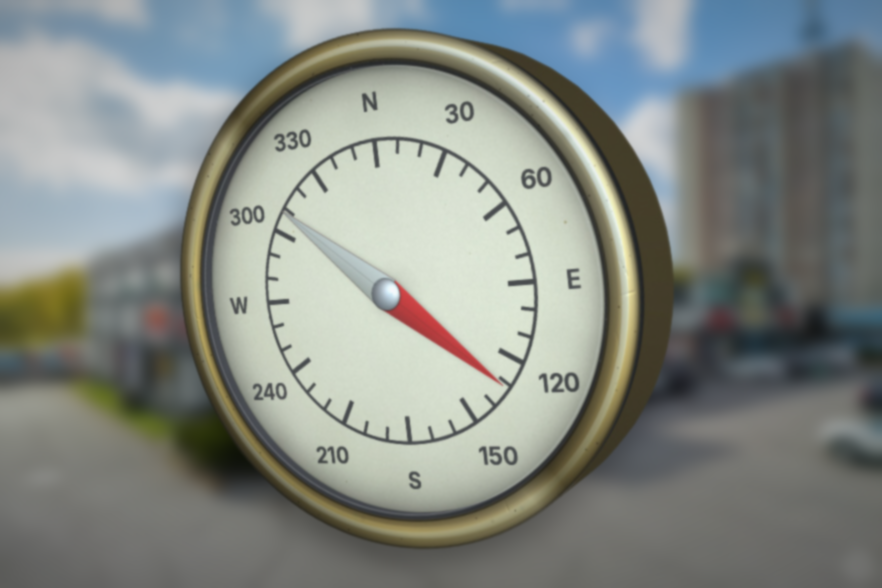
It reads 130 °
